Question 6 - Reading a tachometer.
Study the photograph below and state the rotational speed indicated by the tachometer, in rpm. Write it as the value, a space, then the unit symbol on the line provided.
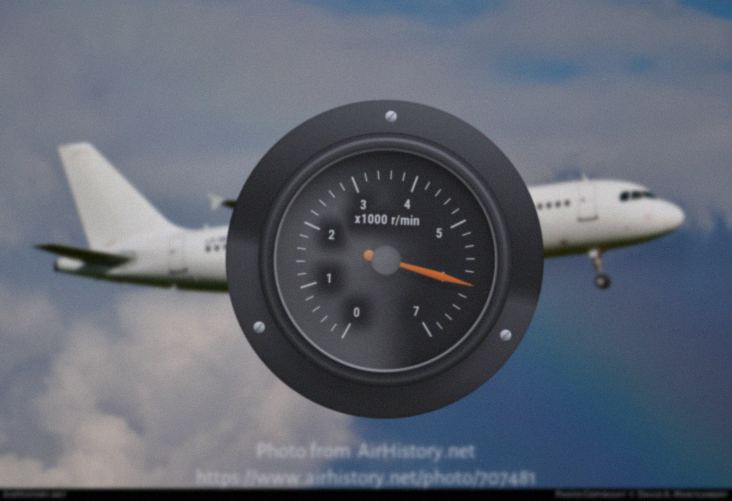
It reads 6000 rpm
